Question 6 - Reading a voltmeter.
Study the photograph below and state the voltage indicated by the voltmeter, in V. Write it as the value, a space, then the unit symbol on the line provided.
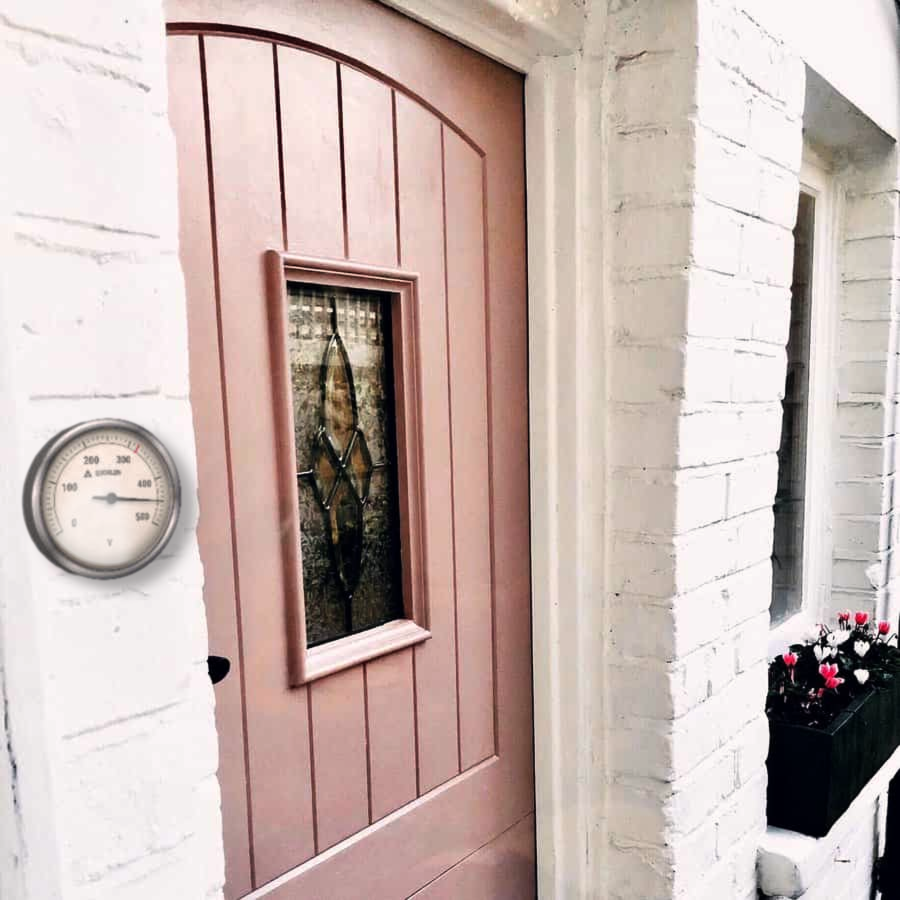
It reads 450 V
